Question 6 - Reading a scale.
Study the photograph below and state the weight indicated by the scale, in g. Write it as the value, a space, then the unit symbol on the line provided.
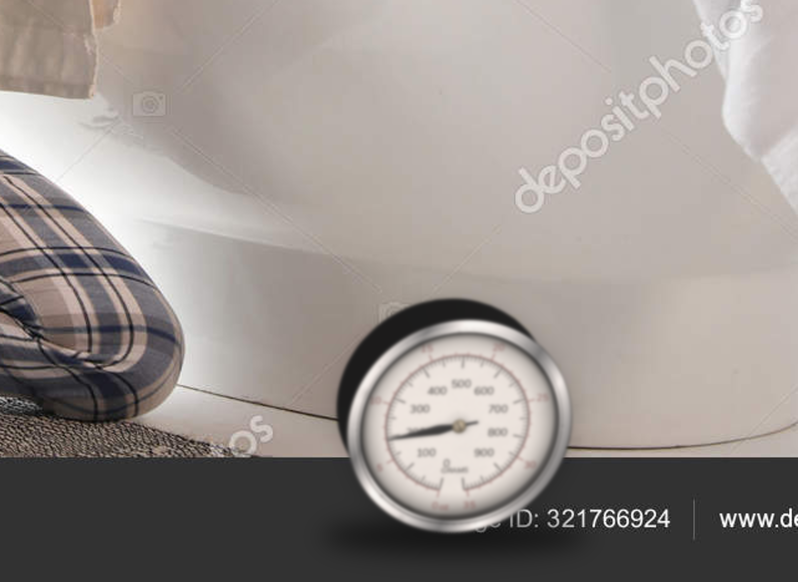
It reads 200 g
